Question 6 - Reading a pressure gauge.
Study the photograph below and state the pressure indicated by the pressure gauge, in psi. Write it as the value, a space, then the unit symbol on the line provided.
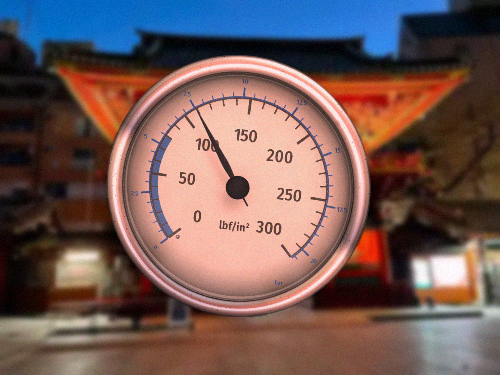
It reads 110 psi
